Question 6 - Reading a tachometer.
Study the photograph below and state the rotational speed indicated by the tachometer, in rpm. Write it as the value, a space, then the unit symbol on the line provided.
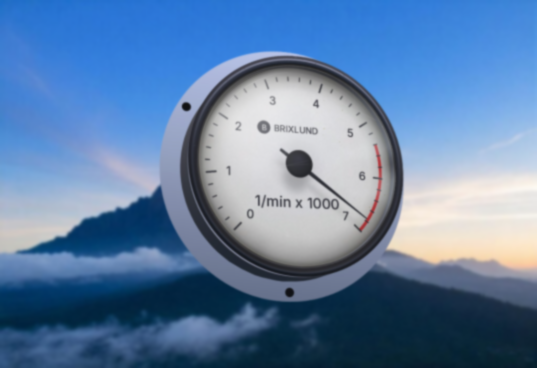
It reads 6800 rpm
